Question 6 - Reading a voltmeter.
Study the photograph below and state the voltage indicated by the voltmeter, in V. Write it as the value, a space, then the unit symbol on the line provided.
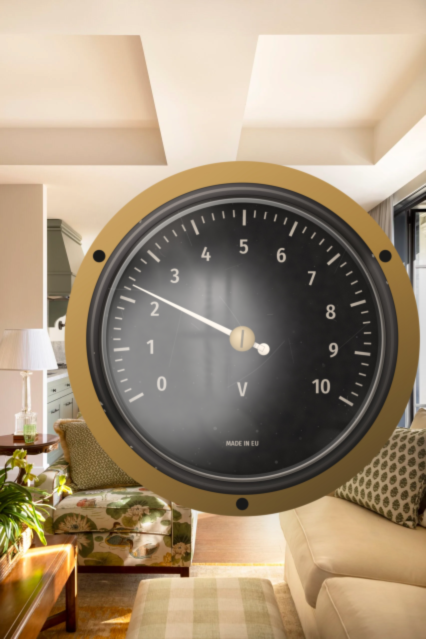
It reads 2.3 V
